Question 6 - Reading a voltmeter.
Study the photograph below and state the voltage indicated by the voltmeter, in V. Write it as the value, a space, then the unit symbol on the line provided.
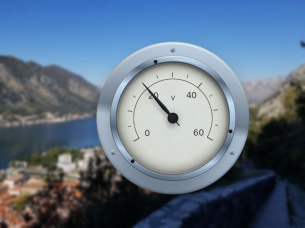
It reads 20 V
